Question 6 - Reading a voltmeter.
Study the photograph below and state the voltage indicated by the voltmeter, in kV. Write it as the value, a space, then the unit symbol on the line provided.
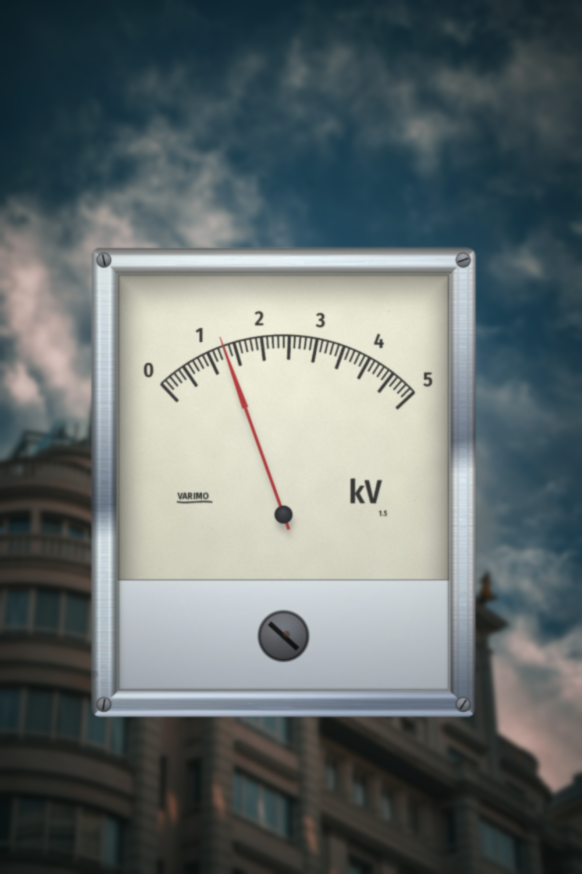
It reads 1.3 kV
